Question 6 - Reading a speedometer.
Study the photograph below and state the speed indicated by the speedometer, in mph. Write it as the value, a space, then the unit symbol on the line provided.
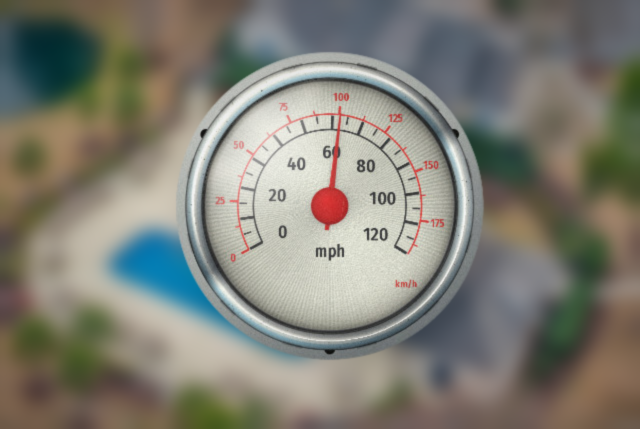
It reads 62.5 mph
